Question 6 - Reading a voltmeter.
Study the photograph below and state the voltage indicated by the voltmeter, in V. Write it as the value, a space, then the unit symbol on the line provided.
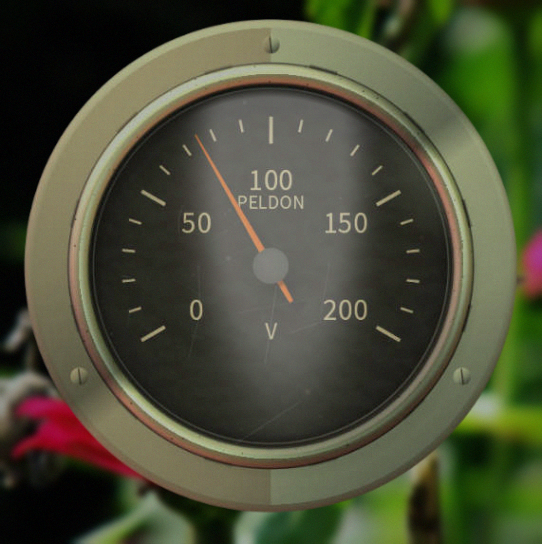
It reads 75 V
